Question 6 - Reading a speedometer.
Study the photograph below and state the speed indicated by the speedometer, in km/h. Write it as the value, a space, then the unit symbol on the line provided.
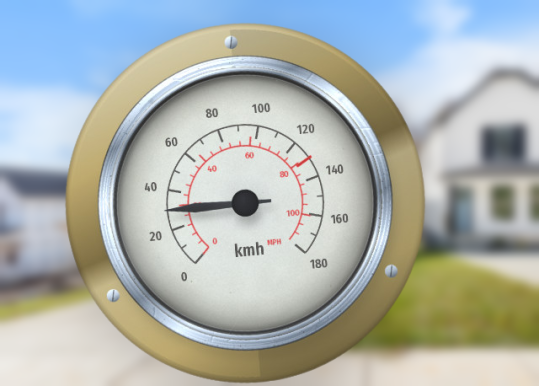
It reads 30 km/h
